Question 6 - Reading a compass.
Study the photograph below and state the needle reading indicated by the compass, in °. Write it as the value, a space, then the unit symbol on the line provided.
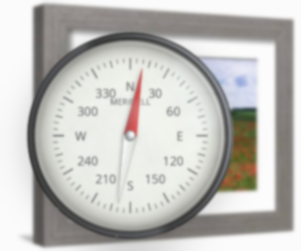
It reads 10 °
